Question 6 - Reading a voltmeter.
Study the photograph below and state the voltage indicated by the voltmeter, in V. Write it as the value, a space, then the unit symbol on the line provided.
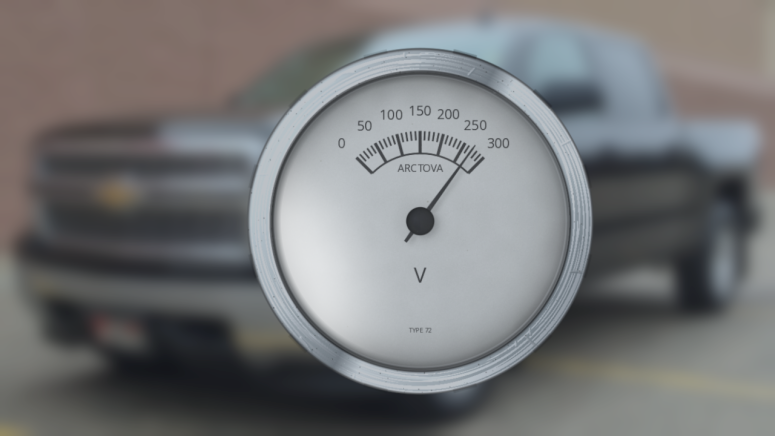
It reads 270 V
